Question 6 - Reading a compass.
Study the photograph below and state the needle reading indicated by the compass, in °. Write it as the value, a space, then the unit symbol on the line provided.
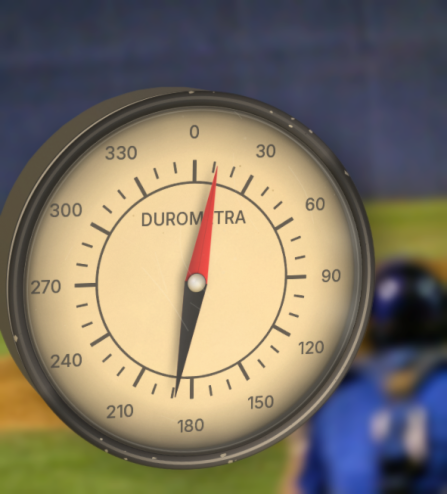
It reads 10 °
